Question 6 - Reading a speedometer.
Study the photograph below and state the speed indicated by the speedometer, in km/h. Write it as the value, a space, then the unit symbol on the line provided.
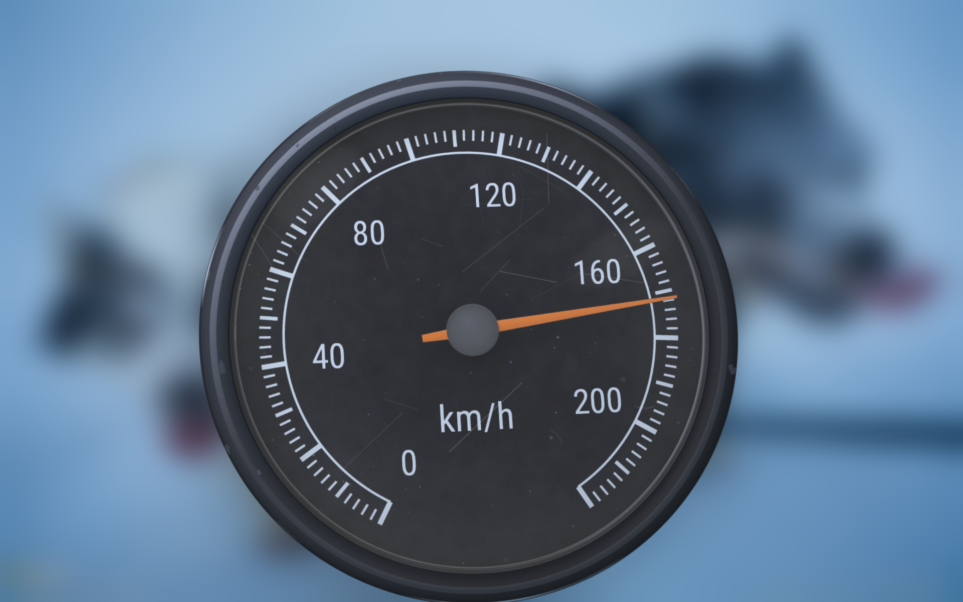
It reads 172 km/h
